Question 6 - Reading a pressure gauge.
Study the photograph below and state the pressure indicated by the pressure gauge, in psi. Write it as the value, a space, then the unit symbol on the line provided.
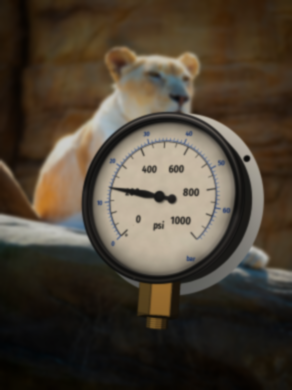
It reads 200 psi
